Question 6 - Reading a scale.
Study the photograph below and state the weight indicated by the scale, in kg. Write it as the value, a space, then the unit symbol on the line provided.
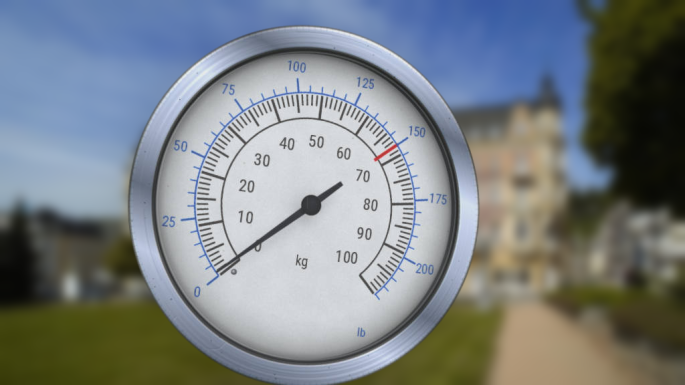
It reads 1 kg
